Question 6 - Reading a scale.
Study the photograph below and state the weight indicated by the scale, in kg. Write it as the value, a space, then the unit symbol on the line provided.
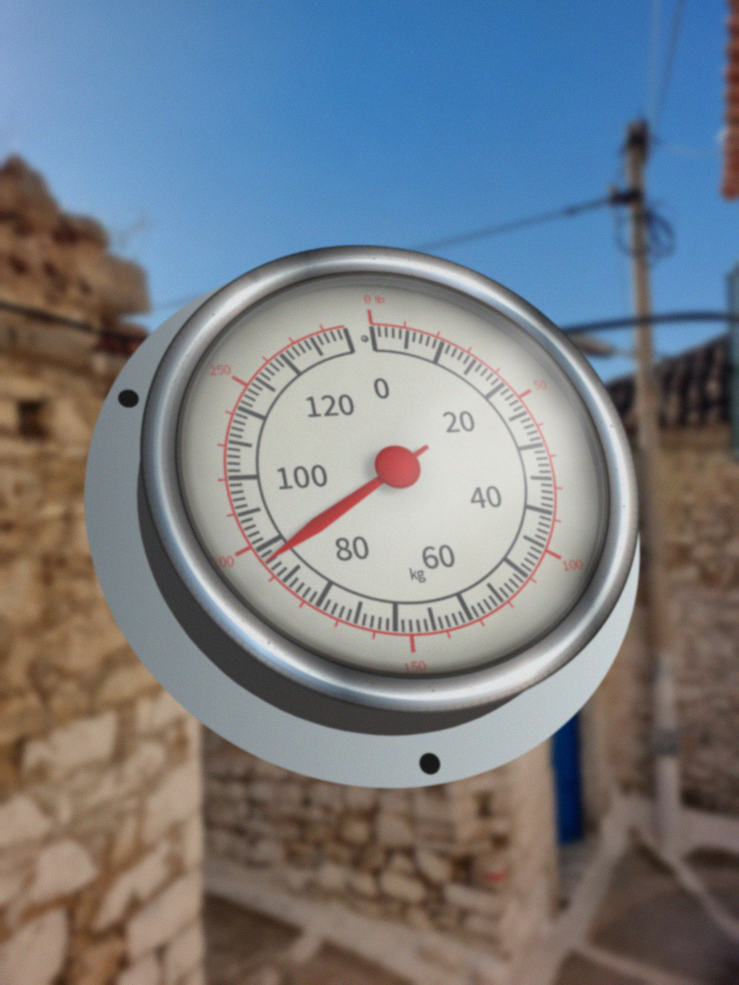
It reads 88 kg
